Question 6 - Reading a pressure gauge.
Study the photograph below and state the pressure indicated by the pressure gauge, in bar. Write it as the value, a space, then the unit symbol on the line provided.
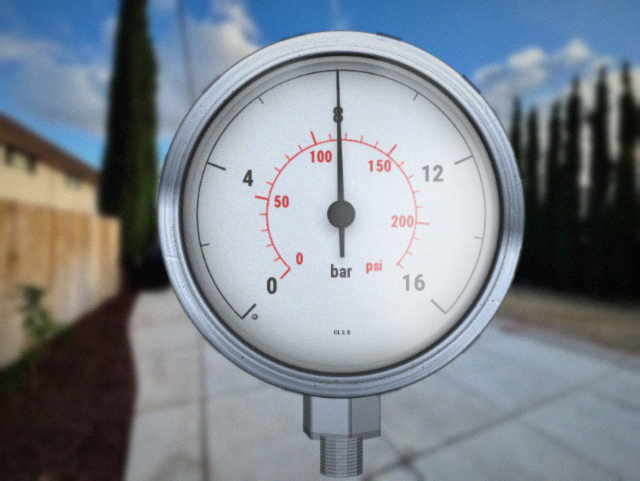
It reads 8 bar
